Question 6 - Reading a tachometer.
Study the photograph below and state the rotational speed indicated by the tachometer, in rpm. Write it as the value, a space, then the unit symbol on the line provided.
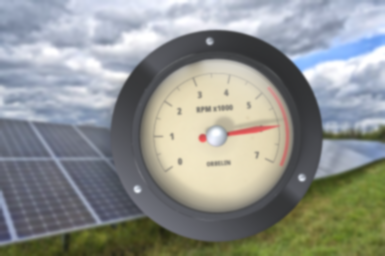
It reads 6000 rpm
